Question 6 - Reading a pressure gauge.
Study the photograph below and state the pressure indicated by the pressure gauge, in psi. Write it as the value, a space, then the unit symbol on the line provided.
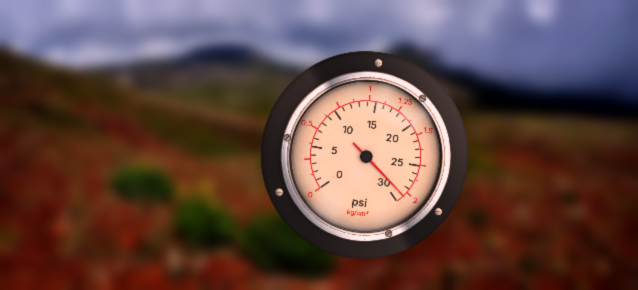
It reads 29 psi
